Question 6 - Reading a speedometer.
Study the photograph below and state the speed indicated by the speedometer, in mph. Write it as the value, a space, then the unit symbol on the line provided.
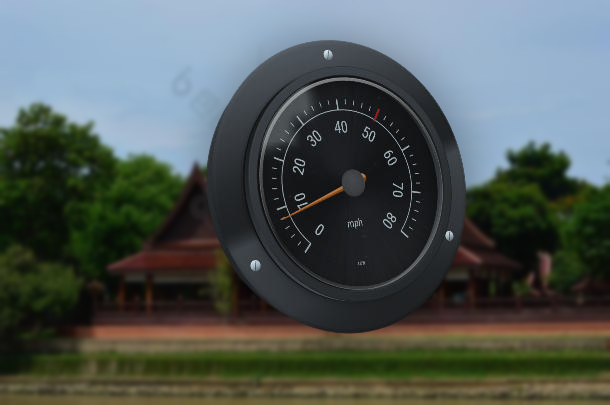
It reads 8 mph
